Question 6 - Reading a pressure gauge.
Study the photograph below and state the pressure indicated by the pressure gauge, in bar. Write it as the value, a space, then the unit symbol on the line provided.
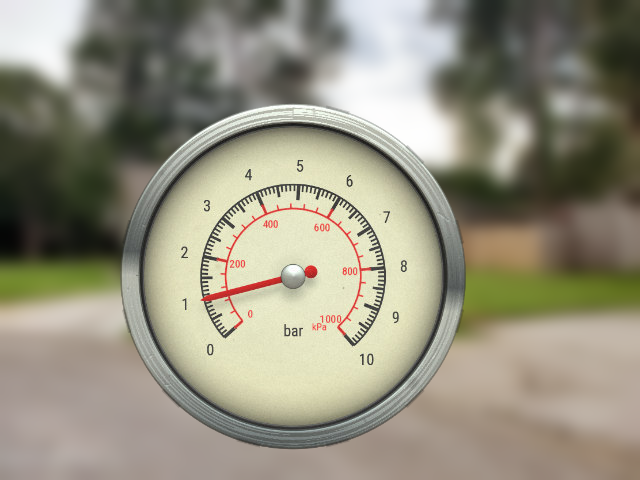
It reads 1 bar
